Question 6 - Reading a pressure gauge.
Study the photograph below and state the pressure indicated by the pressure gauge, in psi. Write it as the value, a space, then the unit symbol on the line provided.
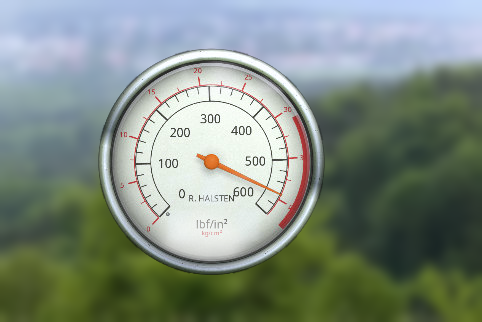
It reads 560 psi
